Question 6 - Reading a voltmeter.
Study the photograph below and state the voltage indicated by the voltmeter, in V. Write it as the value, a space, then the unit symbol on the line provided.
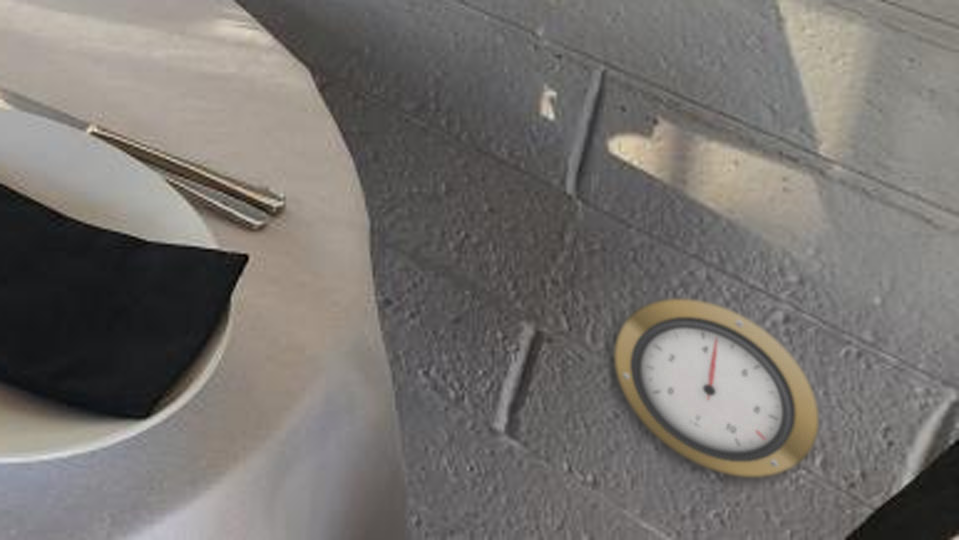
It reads 4.5 V
